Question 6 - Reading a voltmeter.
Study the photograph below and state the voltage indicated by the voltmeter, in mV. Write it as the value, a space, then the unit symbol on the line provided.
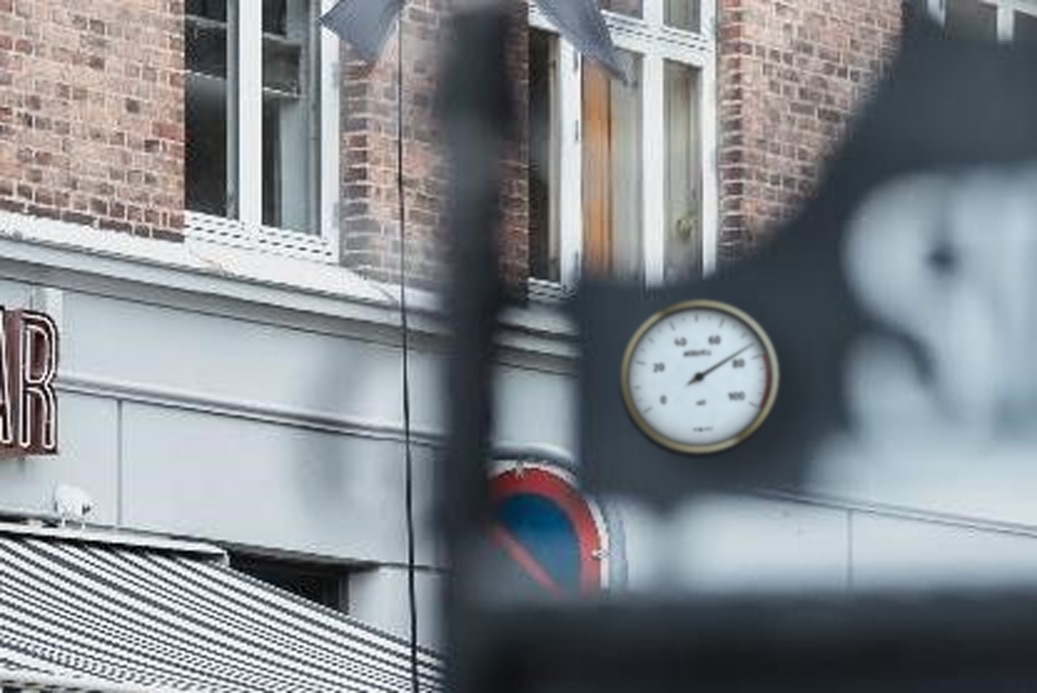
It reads 75 mV
